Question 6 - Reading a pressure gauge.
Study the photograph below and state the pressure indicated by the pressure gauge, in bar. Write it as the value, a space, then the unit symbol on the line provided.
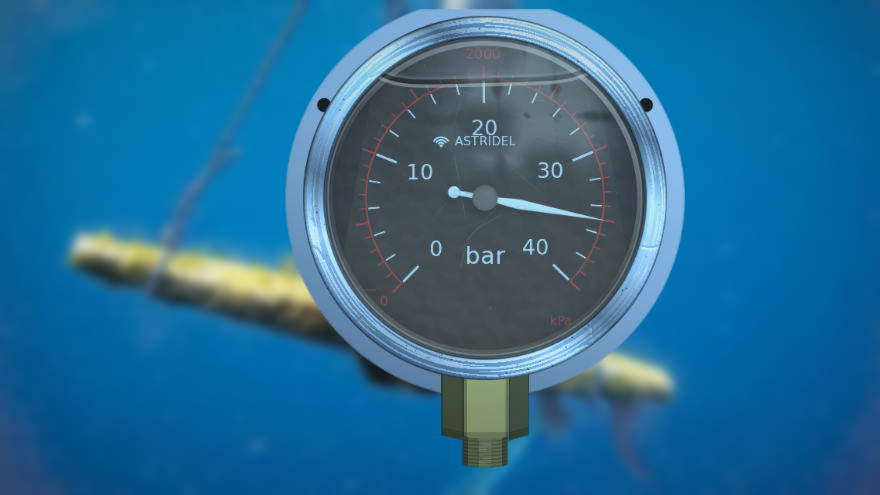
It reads 35 bar
